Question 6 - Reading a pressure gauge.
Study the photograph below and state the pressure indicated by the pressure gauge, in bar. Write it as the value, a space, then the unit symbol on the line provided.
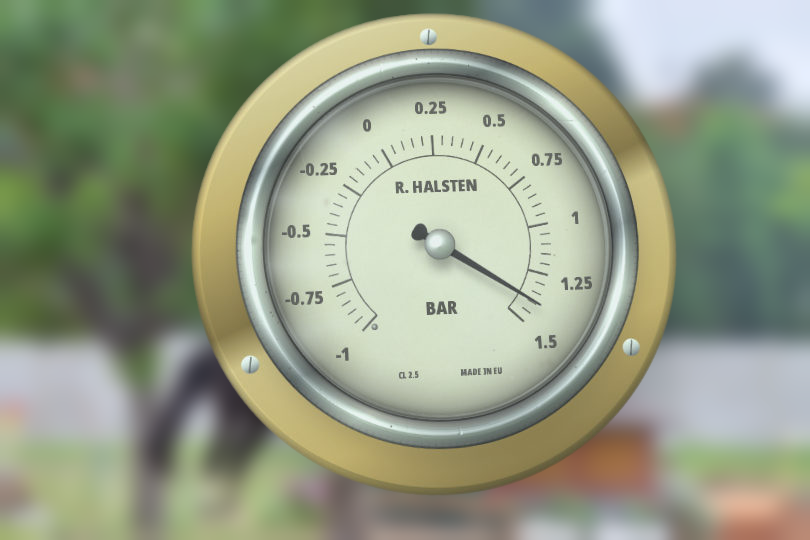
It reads 1.4 bar
